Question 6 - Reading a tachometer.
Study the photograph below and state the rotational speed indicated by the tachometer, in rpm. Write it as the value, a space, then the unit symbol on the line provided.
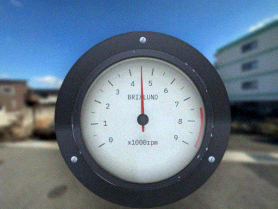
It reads 4500 rpm
